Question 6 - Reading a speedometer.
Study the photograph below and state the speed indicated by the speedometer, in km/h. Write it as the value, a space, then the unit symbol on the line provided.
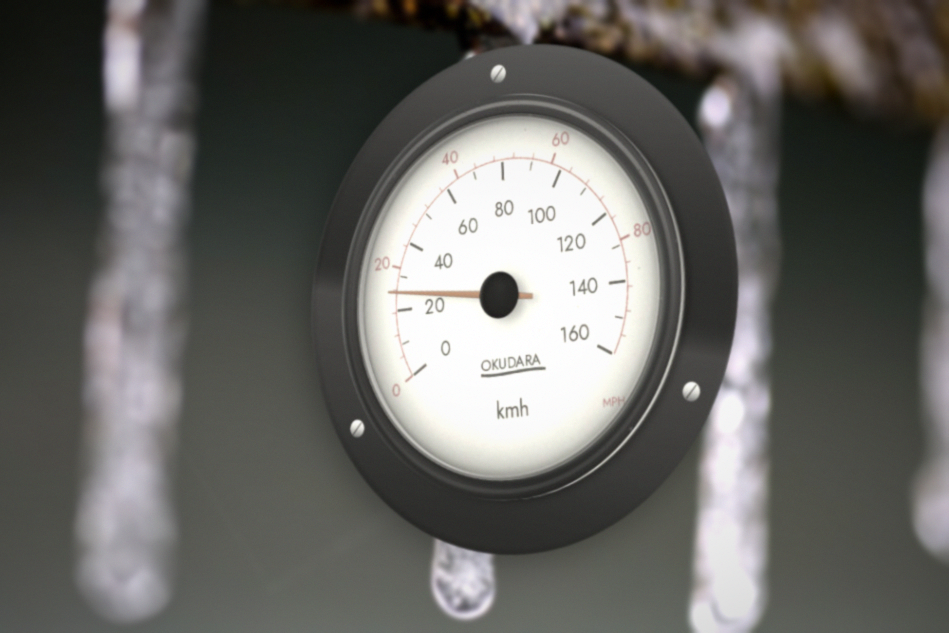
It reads 25 km/h
